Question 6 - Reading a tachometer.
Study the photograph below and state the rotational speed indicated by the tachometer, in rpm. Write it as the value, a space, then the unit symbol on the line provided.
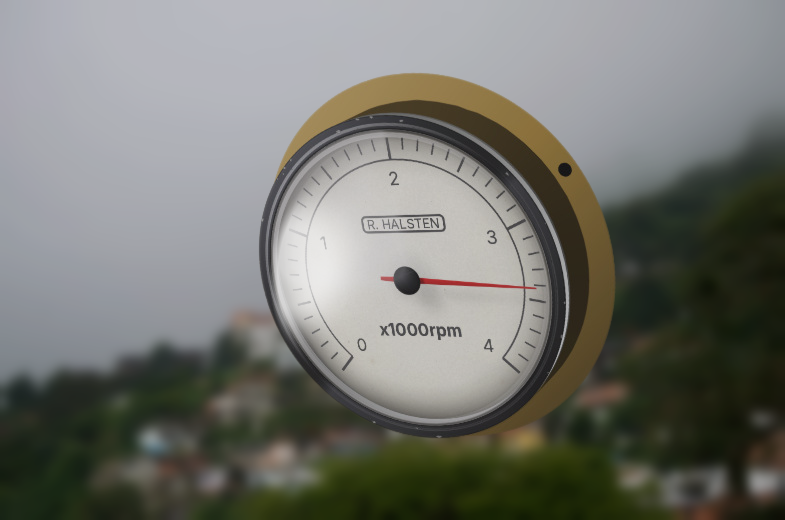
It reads 3400 rpm
